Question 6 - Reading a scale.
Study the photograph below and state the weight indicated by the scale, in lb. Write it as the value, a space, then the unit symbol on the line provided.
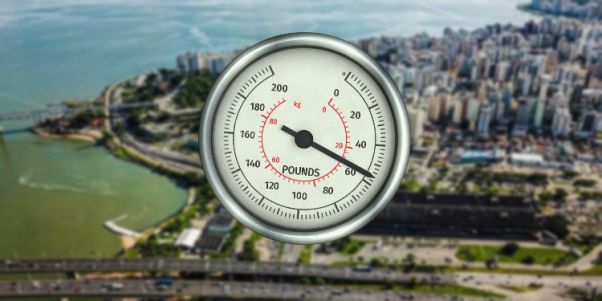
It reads 56 lb
